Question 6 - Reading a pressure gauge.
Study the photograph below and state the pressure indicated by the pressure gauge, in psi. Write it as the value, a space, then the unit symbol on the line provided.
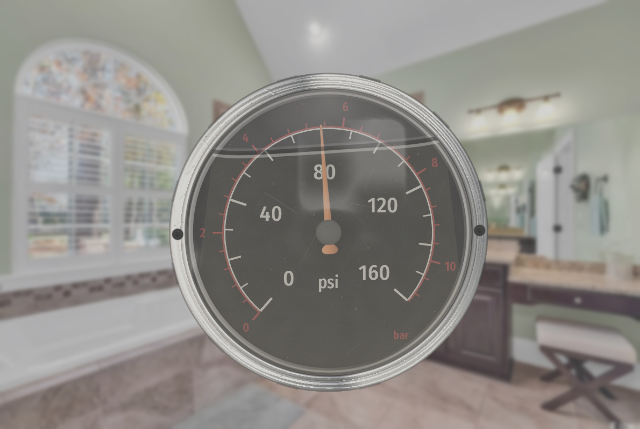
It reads 80 psi
